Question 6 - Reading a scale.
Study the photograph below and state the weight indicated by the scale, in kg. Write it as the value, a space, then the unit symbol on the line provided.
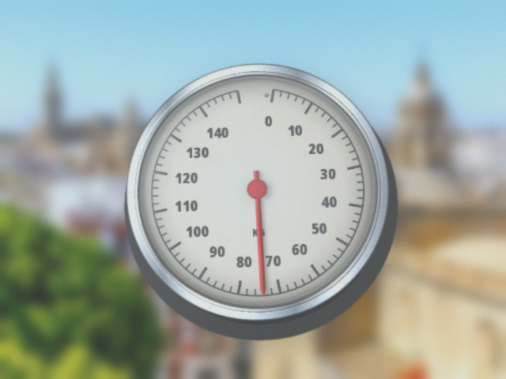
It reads 74 kg
